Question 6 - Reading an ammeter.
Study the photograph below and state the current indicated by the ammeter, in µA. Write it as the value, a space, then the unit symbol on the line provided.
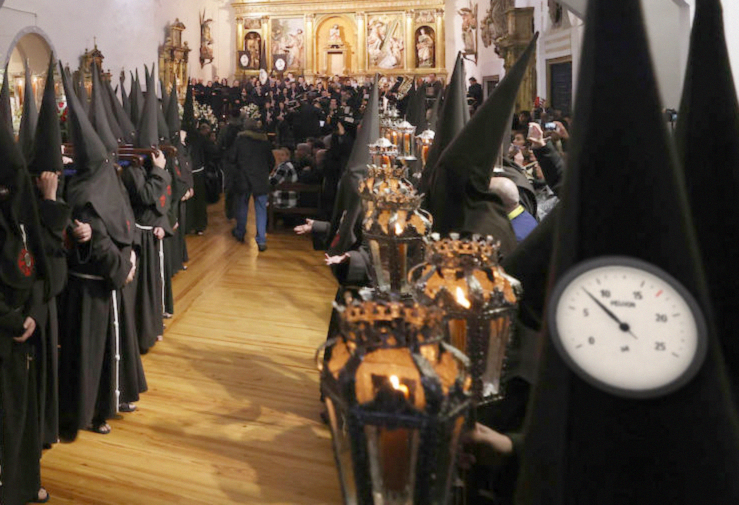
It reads 8 µA
